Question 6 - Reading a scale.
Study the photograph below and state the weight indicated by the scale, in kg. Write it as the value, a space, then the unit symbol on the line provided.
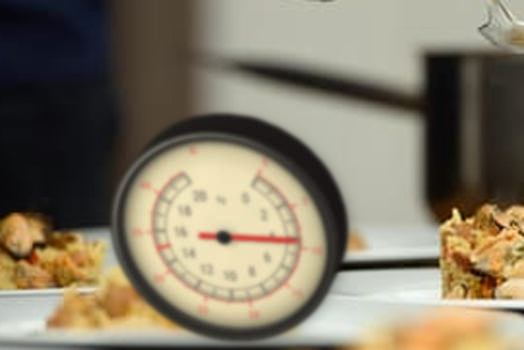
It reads 4 kg
